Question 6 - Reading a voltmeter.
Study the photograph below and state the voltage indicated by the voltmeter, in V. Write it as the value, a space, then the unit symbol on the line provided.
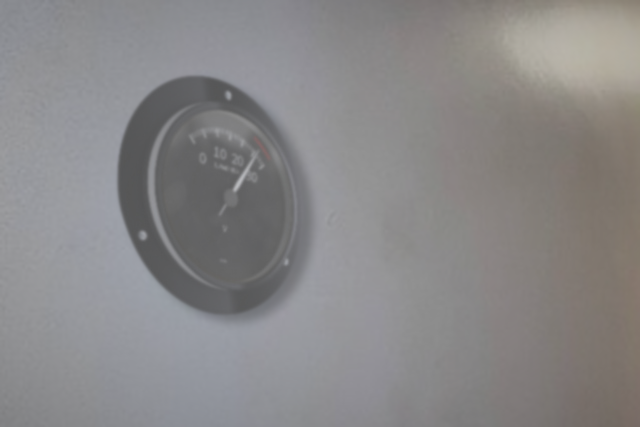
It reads 25 V
